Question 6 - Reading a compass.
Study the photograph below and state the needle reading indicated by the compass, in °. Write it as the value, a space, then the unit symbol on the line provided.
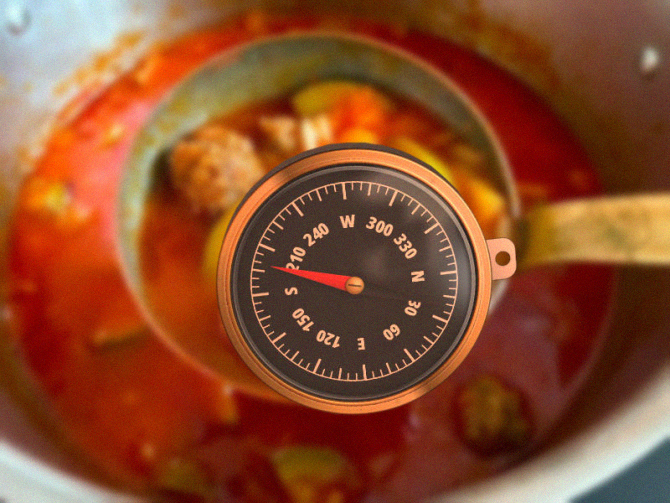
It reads 200 °
